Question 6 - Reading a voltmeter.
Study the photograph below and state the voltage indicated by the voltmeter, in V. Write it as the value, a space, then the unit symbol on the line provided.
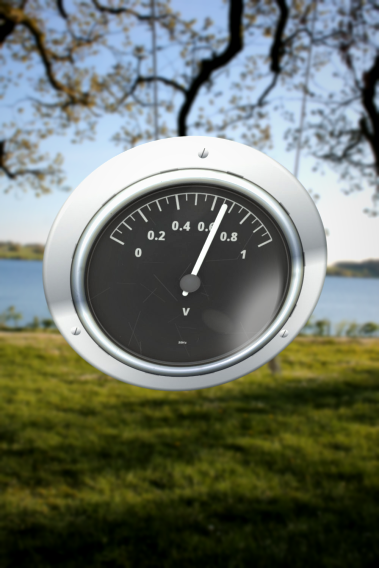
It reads 0.65 V
